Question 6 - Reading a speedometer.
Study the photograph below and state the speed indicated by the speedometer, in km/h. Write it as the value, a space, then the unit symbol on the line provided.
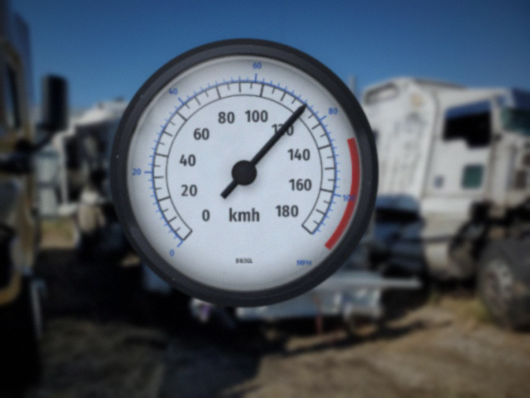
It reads 120 km/h
